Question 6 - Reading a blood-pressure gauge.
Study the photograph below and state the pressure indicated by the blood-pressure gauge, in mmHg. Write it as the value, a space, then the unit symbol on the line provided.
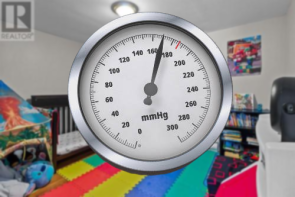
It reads 170 mmHg
